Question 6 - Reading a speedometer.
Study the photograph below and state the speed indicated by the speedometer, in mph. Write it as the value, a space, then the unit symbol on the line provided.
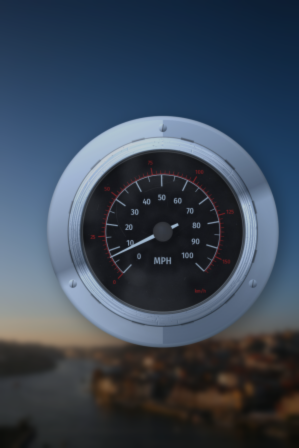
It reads 7.5 mph
